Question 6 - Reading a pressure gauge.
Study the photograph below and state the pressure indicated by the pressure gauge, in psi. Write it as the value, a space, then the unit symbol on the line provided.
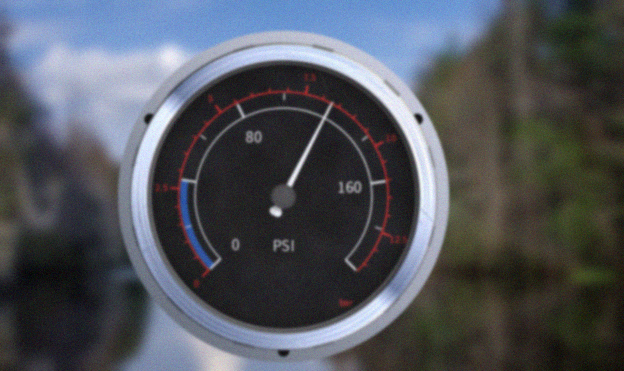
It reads 120 psi
